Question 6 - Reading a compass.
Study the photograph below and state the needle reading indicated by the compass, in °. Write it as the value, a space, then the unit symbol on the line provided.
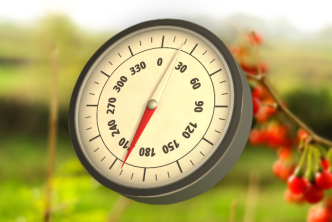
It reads 200 °
